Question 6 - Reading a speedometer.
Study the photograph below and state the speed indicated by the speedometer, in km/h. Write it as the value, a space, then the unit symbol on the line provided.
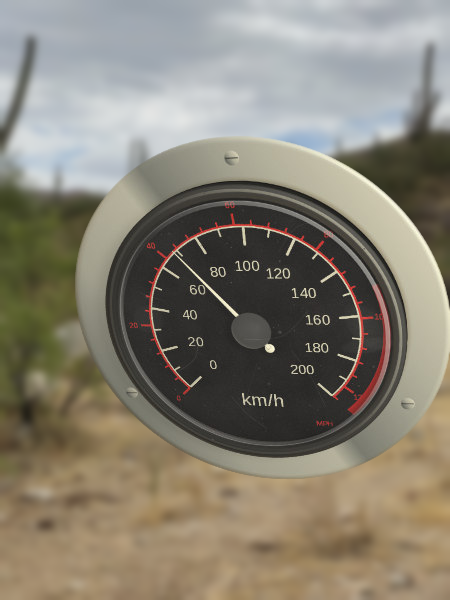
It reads 70 km/h
